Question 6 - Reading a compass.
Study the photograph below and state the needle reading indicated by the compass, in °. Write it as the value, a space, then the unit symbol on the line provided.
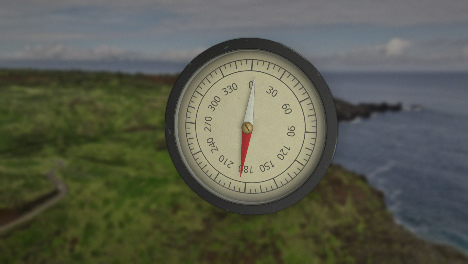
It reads 185 °
